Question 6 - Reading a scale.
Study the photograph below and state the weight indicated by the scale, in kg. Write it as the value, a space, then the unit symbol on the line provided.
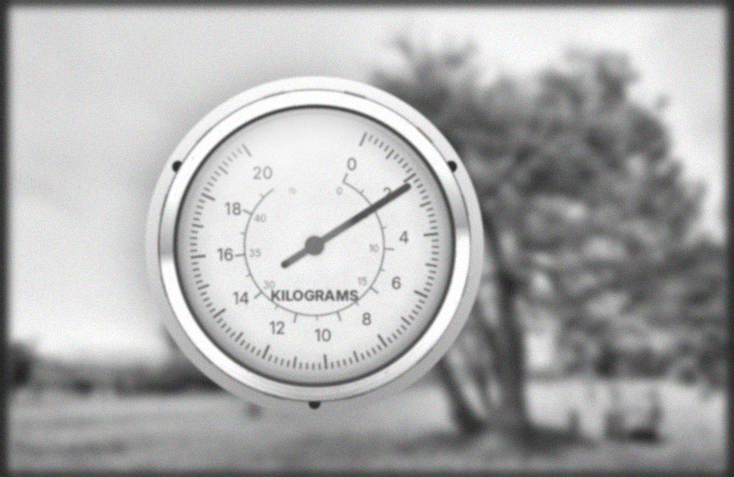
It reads 2.2 kg
